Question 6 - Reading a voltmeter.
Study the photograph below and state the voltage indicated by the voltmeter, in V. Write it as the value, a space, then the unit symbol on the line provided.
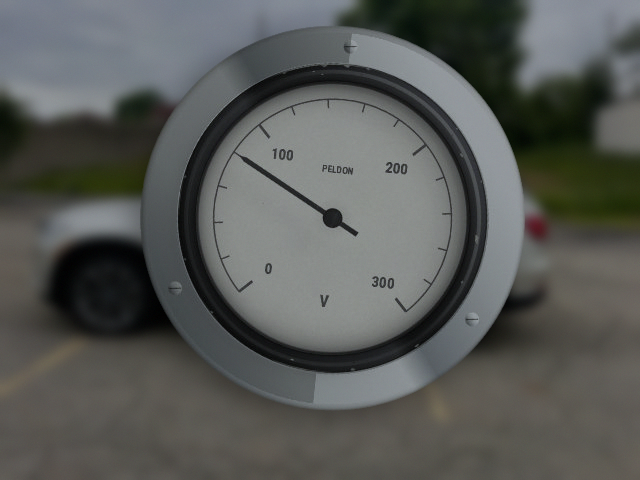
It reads 80 V
